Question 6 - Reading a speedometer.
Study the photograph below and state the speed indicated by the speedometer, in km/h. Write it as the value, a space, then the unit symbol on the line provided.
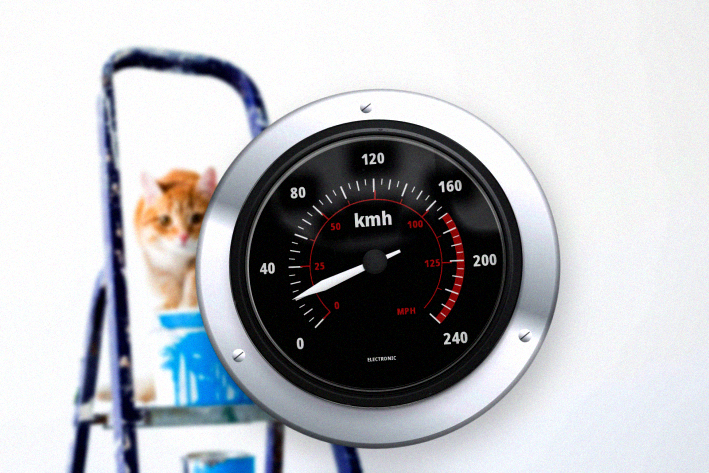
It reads 20 km/h
